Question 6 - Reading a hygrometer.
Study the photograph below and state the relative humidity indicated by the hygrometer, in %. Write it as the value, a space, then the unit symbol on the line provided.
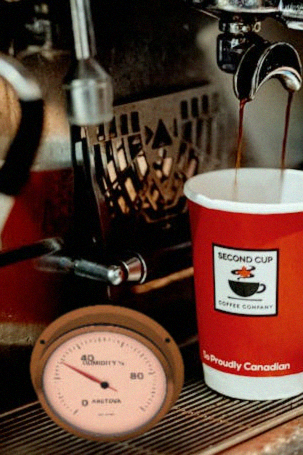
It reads 30 %
